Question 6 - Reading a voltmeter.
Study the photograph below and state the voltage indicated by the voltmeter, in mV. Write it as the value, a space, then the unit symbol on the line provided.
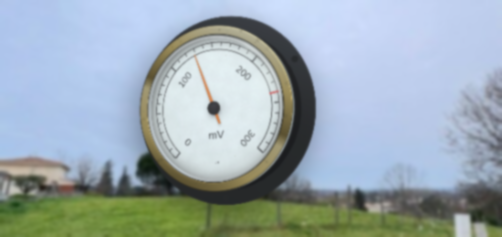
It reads 130 mV
